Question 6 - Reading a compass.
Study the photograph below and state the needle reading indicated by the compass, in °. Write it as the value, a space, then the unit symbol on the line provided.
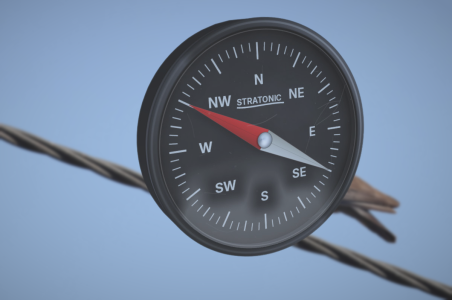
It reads 300 °
